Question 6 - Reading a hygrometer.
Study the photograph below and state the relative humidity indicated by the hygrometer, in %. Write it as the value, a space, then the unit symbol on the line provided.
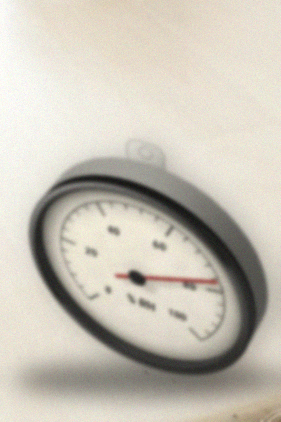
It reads 76 %
